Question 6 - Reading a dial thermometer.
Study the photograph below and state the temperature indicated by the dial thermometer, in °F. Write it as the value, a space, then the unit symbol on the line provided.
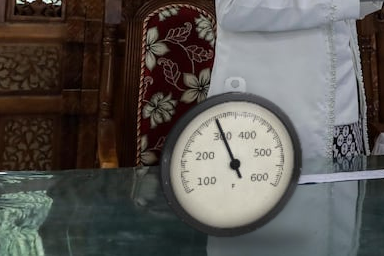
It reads 300 °F
